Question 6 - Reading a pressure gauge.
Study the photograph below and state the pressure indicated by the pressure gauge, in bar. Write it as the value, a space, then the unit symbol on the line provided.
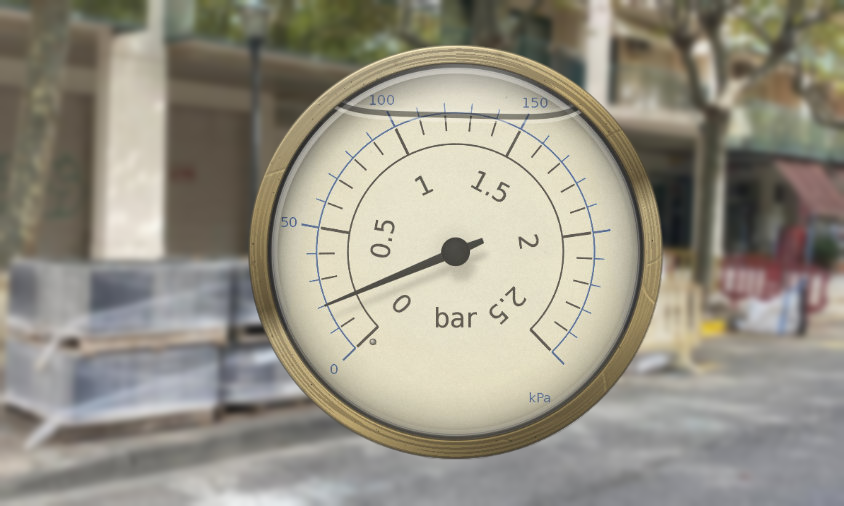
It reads 0.2 bar
